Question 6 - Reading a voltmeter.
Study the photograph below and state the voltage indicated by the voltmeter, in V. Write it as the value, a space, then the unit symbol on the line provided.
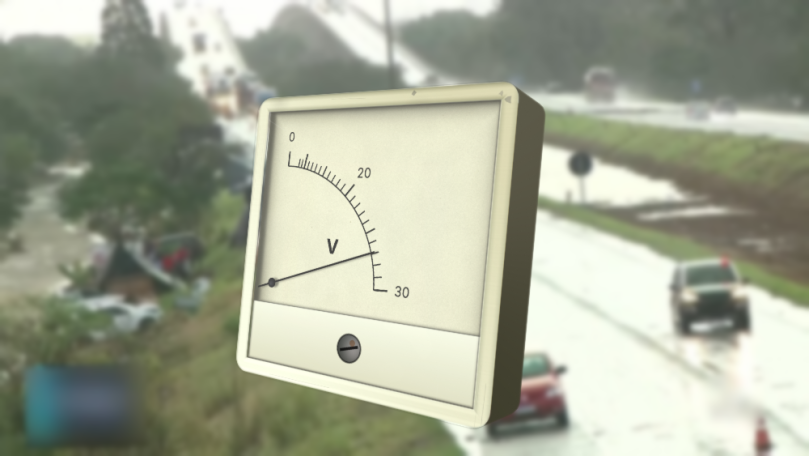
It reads 27 V
